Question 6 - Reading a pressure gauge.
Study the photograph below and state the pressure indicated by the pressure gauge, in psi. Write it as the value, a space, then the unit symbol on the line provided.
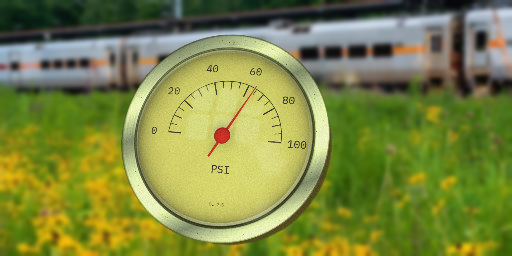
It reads 65 psi
